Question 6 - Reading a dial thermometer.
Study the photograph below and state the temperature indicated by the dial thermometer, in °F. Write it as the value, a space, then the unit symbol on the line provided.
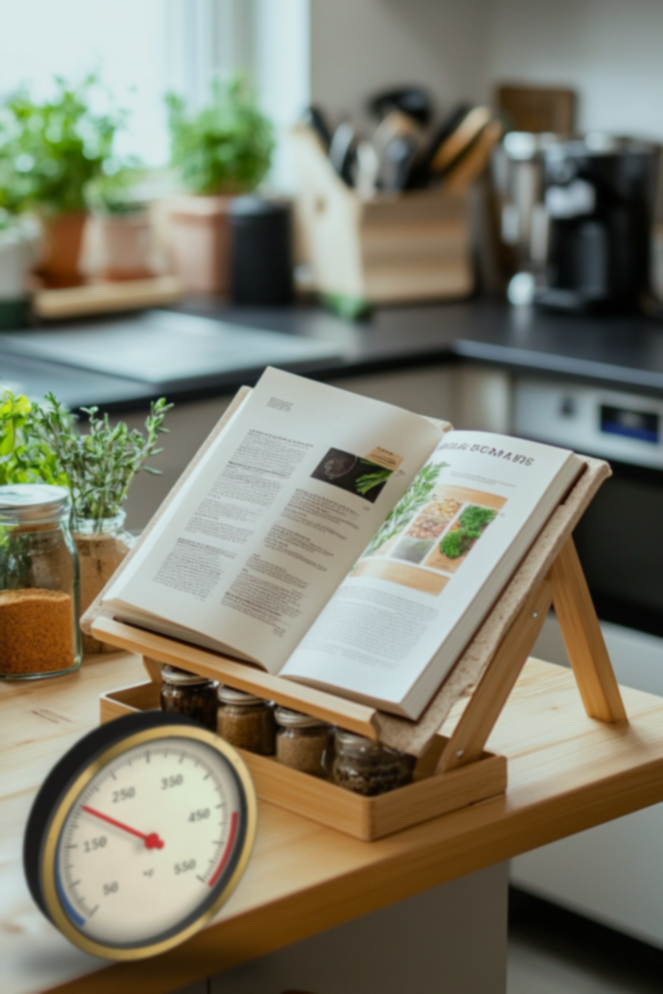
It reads 200 °F
